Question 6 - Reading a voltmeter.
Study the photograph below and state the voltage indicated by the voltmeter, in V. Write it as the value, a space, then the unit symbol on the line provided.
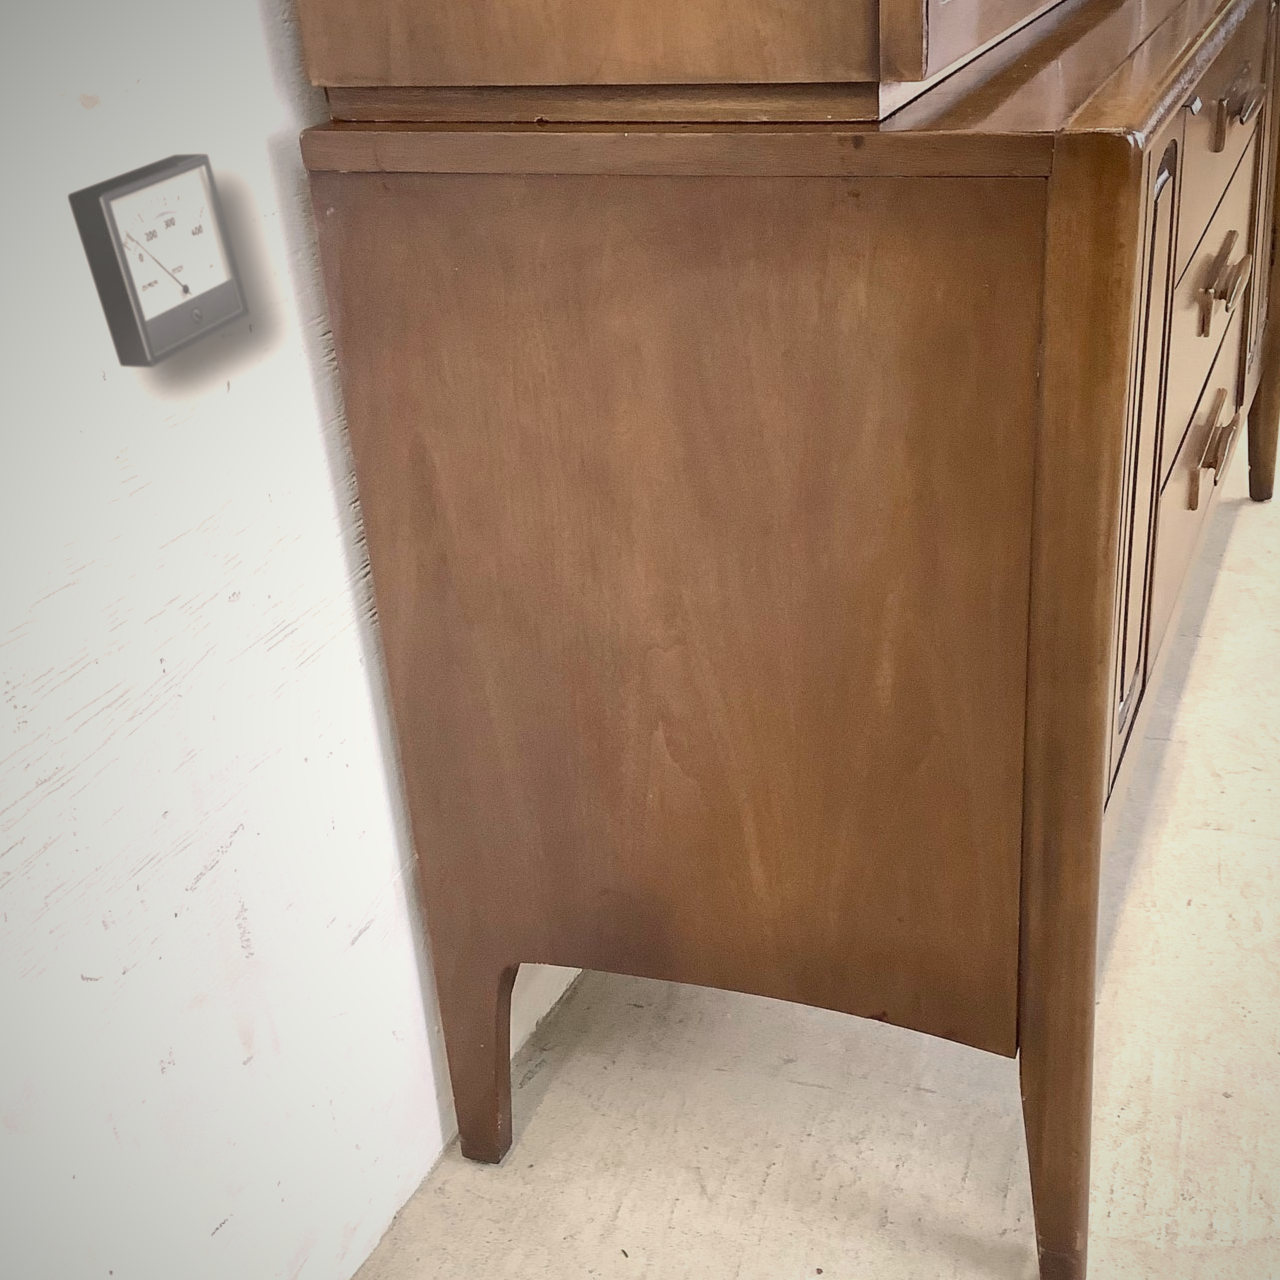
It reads 100 V
